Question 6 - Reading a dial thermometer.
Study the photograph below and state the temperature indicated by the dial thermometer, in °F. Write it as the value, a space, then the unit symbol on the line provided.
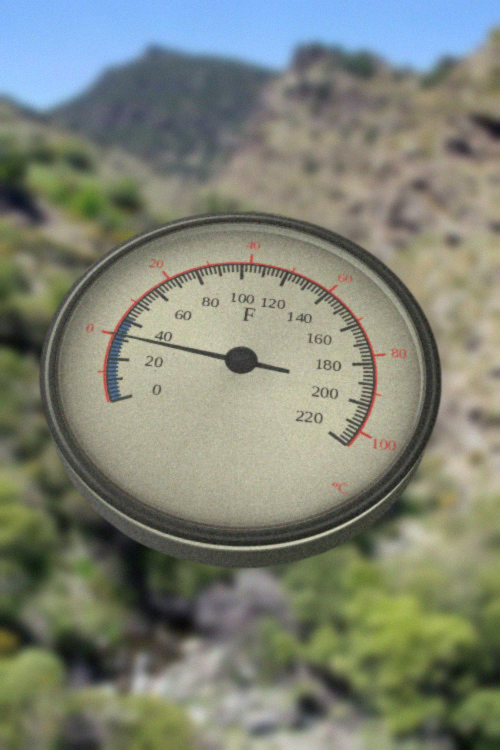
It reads 30 °F
